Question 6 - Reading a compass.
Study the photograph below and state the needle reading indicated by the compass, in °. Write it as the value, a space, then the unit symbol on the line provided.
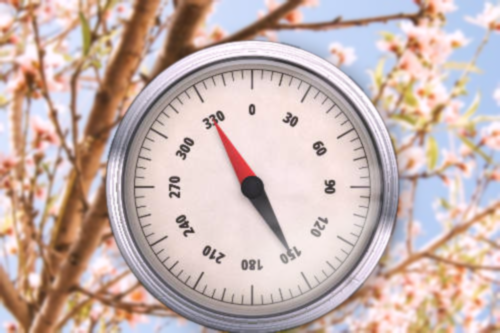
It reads 330 °
